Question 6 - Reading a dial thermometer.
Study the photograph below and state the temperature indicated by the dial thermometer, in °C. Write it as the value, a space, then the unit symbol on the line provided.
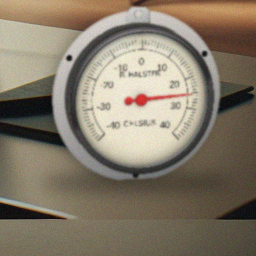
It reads 25 °C
